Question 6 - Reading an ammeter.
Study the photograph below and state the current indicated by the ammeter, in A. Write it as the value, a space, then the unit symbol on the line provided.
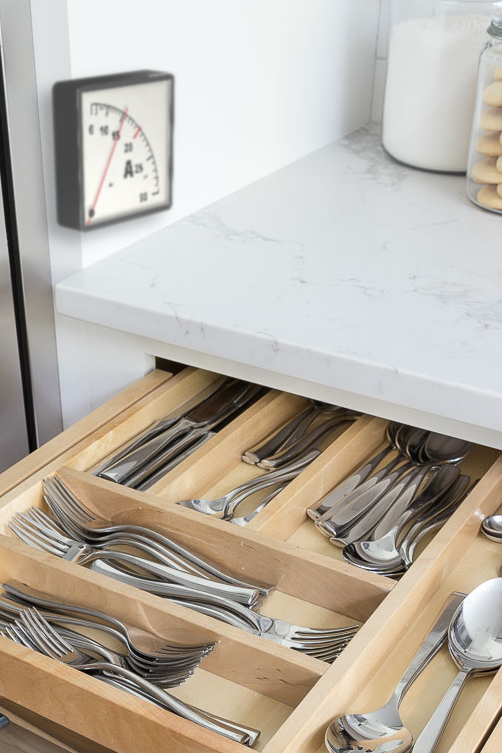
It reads 15 A
